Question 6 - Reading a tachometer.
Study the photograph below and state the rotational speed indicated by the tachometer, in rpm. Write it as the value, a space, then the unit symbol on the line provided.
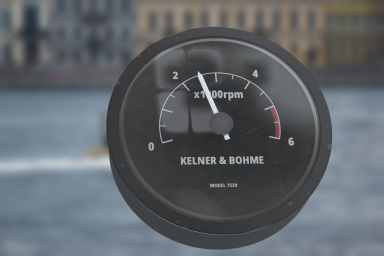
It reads 2500 rpm
